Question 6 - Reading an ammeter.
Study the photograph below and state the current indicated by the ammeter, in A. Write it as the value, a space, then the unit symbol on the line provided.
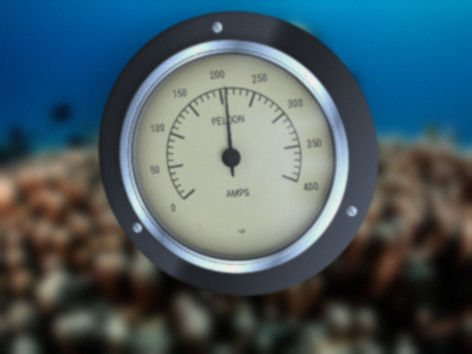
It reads 210 A
